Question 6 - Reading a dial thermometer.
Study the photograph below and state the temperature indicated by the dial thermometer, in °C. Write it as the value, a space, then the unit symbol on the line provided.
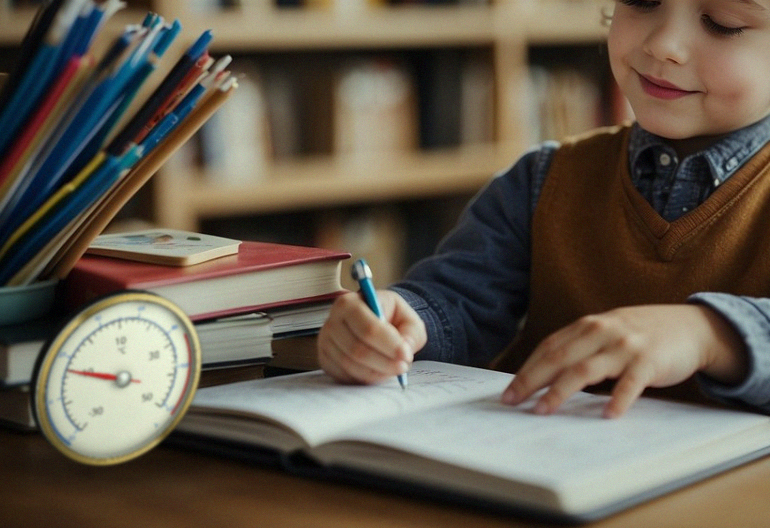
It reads -10 °C
